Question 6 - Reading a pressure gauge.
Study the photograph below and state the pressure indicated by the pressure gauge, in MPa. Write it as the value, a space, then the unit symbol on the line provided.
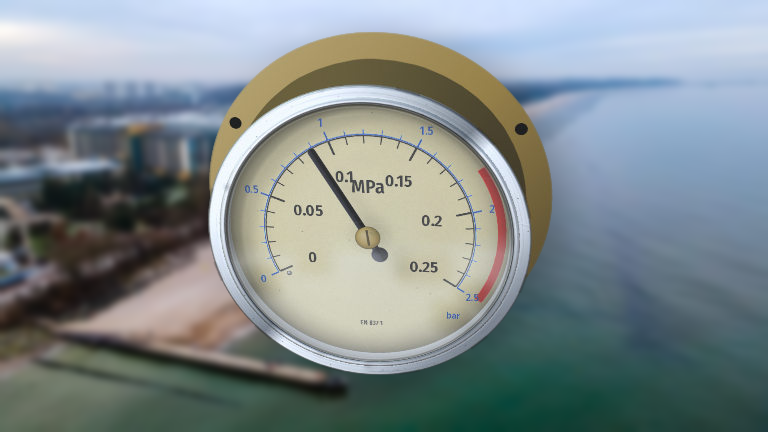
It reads 0.09 MPa
